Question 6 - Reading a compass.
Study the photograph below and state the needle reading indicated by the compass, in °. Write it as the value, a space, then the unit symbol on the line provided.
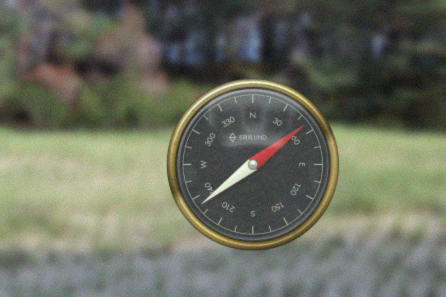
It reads 52.5 °
